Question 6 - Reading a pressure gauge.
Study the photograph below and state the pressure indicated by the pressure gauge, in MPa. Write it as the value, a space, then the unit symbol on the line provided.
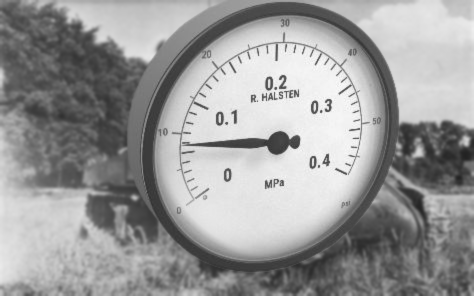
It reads 0.06 MPa
